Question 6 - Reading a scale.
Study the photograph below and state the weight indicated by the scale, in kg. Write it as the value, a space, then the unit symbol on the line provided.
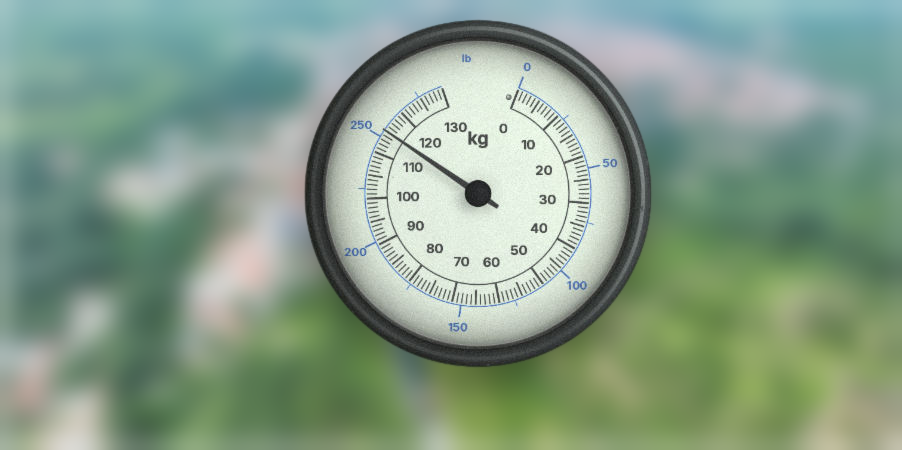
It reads 115 kg
